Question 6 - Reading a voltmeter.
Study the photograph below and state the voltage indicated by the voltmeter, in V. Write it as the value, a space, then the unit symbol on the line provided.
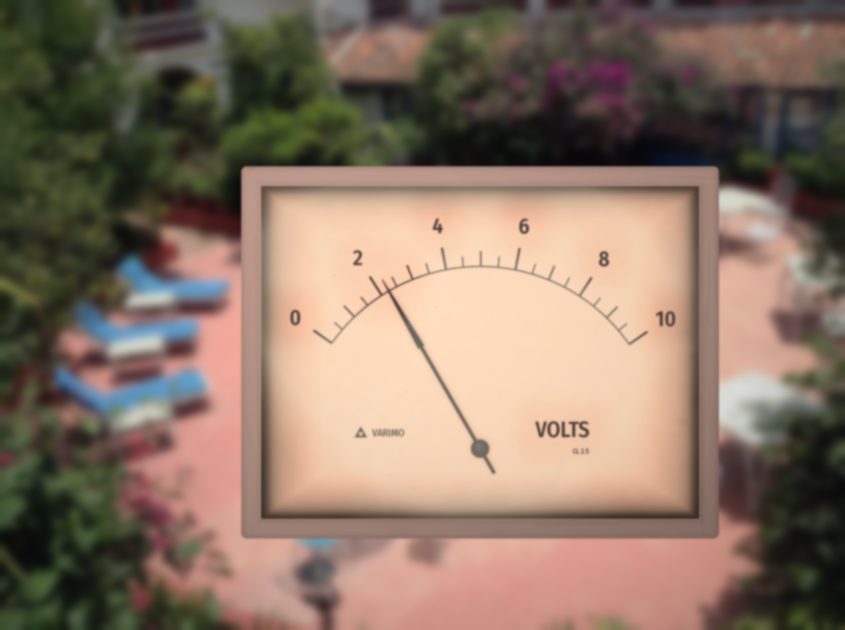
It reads 2.25 V
